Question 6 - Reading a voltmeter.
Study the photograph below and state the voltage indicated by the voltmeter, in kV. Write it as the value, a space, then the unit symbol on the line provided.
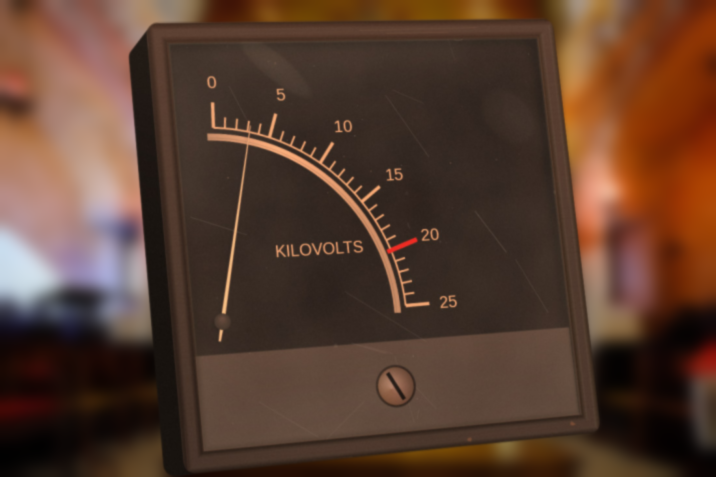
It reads 3 kV
